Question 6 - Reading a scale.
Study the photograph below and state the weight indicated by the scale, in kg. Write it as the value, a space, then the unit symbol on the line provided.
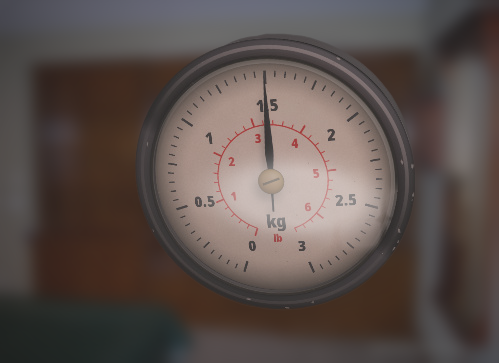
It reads 1.5 kg
